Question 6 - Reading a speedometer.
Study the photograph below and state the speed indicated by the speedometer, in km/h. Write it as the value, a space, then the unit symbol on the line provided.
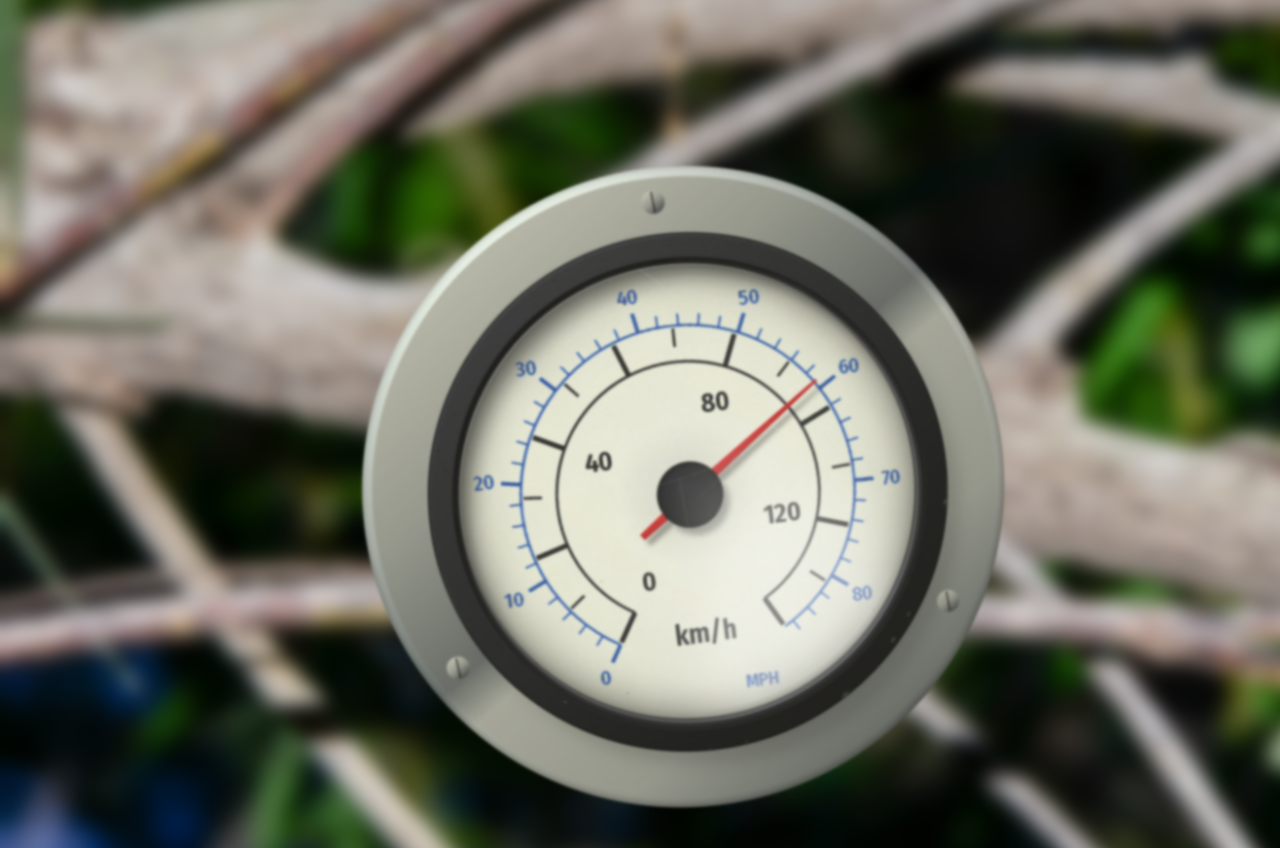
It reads 95 km/h
